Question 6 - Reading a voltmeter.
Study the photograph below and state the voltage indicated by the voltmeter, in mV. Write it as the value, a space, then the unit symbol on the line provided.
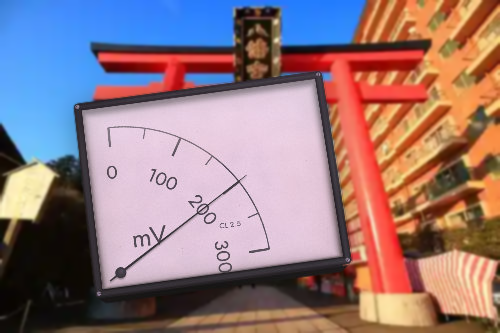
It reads 200 mV
